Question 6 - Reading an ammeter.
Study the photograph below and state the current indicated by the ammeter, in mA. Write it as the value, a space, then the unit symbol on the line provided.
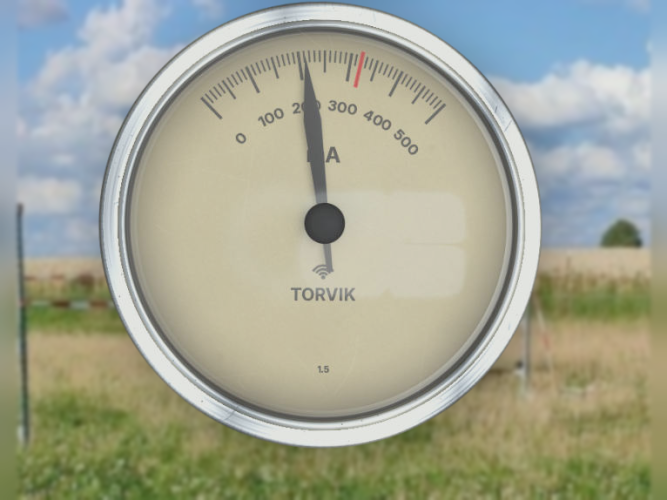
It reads 210 mA
